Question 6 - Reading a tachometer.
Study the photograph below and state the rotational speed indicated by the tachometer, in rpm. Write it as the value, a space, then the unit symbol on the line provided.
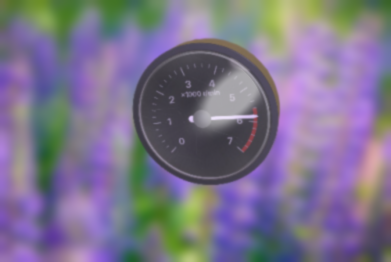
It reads 5800 rpm
